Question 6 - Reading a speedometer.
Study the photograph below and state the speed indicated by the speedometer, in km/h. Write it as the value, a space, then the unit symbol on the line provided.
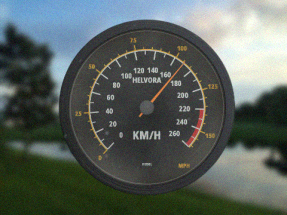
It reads 170 km/h
